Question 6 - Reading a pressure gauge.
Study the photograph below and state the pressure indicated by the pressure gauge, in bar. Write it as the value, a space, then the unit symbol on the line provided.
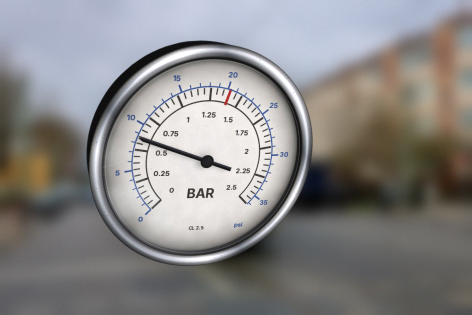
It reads 0.6 bar
